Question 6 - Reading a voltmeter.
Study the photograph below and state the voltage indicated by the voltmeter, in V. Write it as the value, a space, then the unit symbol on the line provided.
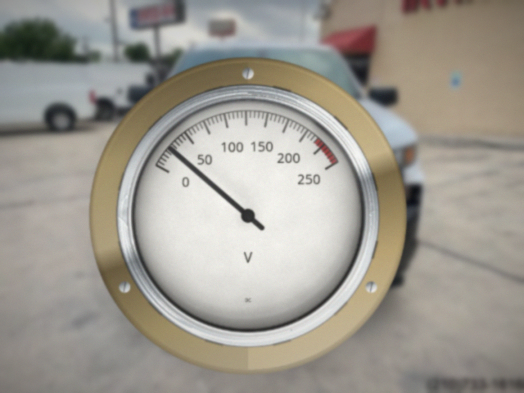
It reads 25 V
